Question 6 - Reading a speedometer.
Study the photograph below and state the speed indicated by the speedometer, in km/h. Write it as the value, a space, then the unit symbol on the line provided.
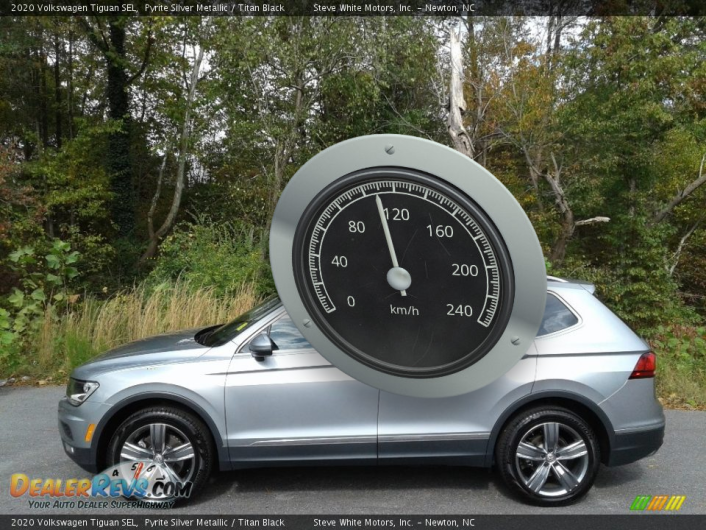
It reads 110 km/h
